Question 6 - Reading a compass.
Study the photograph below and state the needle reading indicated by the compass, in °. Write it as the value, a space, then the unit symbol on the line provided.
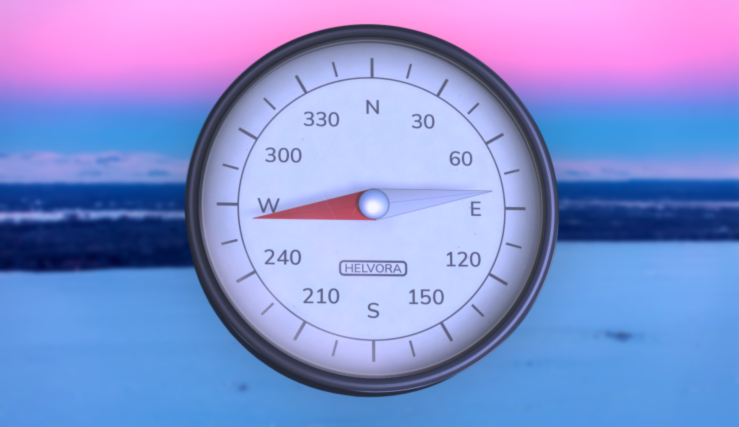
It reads 262.5 °
